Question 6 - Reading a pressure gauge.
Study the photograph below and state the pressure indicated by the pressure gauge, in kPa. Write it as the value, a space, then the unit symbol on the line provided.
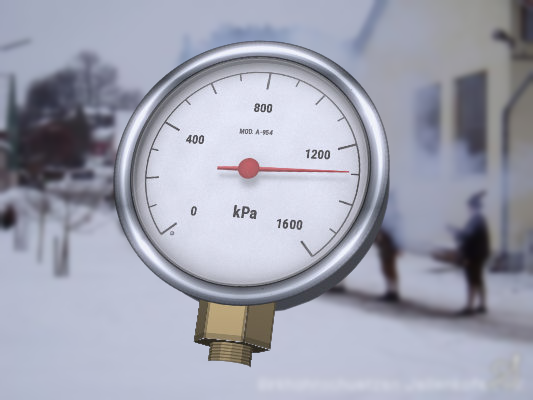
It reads 1300 kPa
